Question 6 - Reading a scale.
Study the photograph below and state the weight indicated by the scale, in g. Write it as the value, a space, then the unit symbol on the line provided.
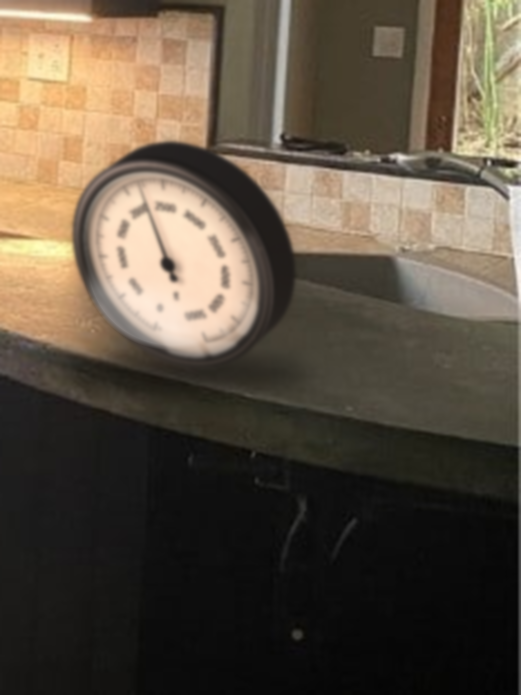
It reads 2250 g
